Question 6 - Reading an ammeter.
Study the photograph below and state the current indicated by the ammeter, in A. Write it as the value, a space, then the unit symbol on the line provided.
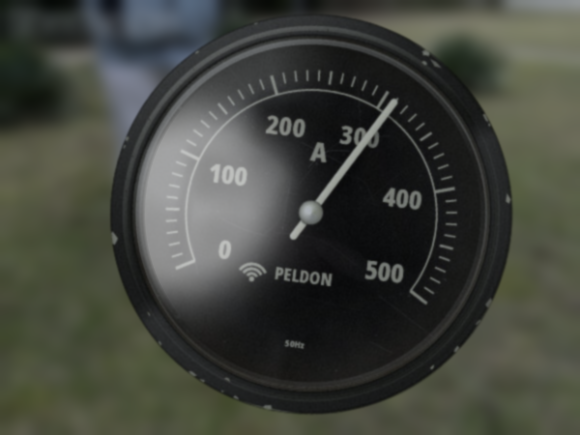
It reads 310 A
